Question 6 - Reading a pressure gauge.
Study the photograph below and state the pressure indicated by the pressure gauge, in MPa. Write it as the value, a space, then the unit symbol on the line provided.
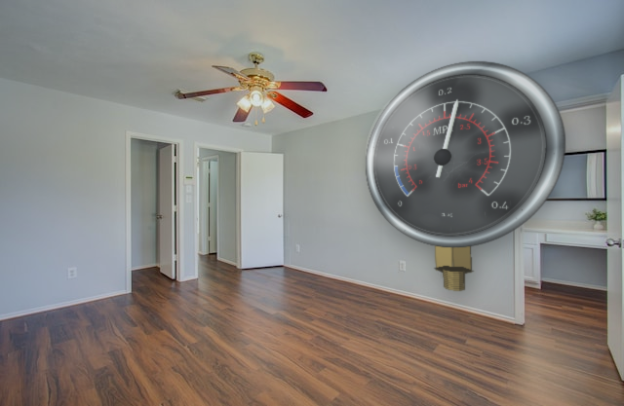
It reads 0.22 MPa
